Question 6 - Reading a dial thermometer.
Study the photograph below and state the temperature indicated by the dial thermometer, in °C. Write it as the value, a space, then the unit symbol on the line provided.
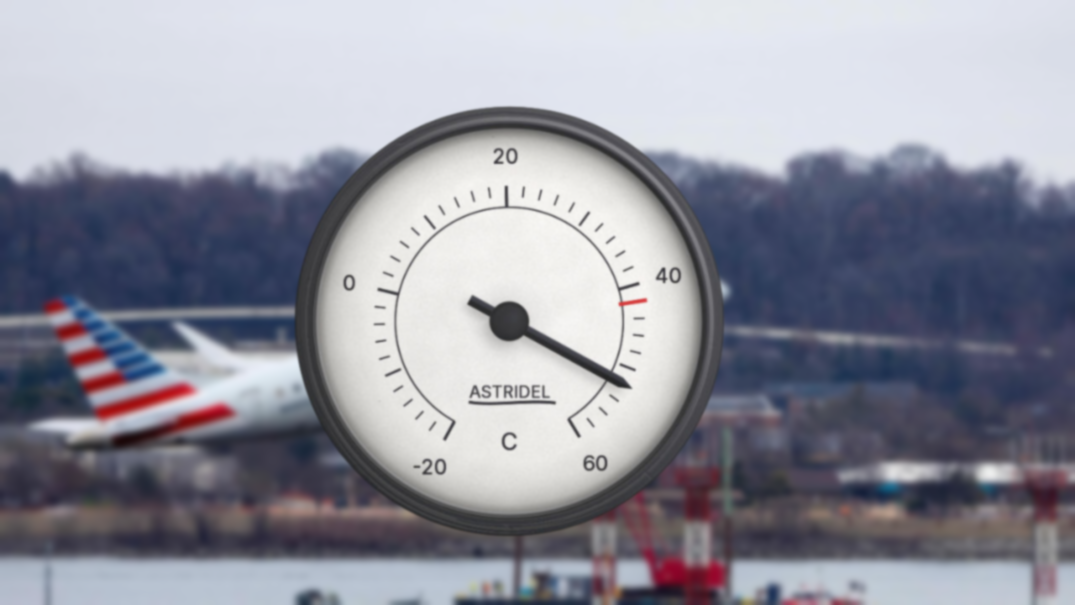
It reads 52 °C
